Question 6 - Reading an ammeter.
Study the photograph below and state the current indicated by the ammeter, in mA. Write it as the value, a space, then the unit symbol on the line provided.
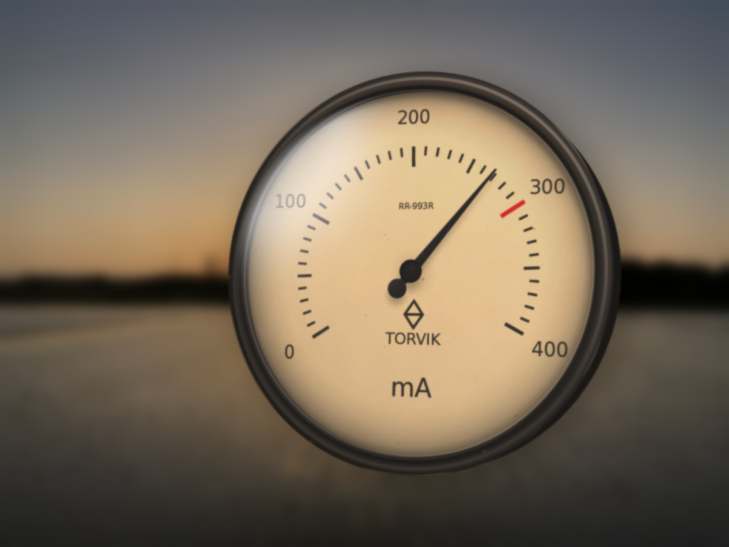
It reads 270 mA
